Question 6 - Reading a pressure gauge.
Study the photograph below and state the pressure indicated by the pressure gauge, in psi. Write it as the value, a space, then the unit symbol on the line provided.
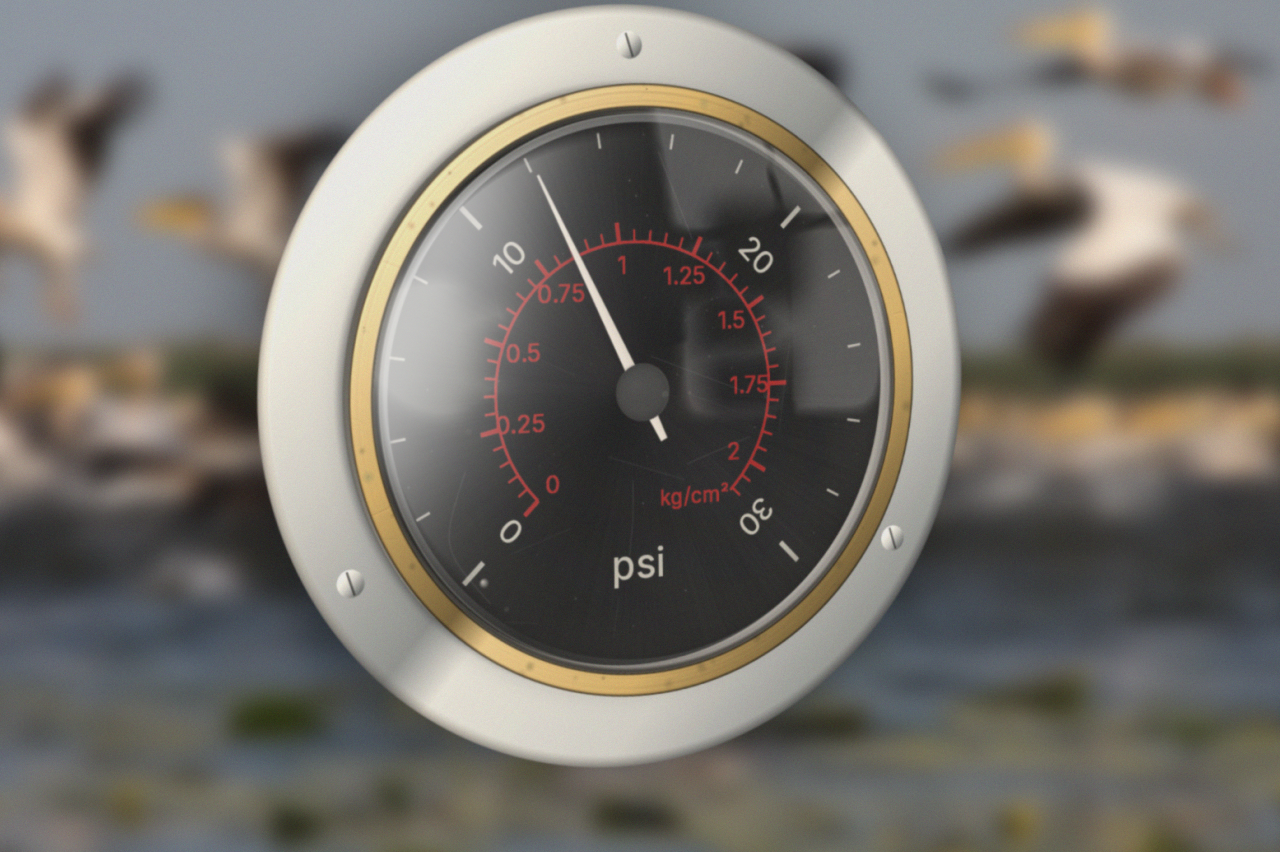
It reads 12 psi
